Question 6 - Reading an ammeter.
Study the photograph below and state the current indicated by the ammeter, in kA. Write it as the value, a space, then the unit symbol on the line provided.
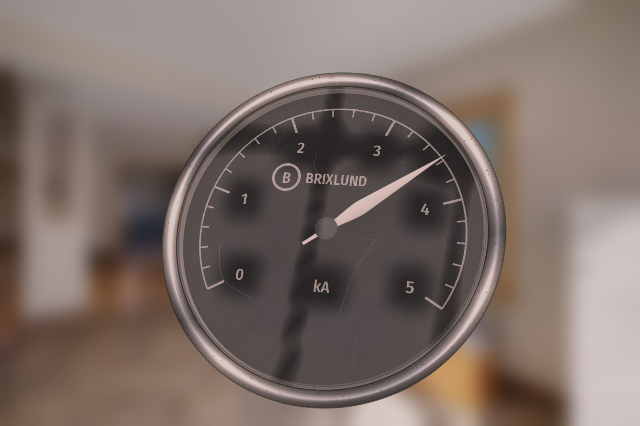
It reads 3.6 kA
